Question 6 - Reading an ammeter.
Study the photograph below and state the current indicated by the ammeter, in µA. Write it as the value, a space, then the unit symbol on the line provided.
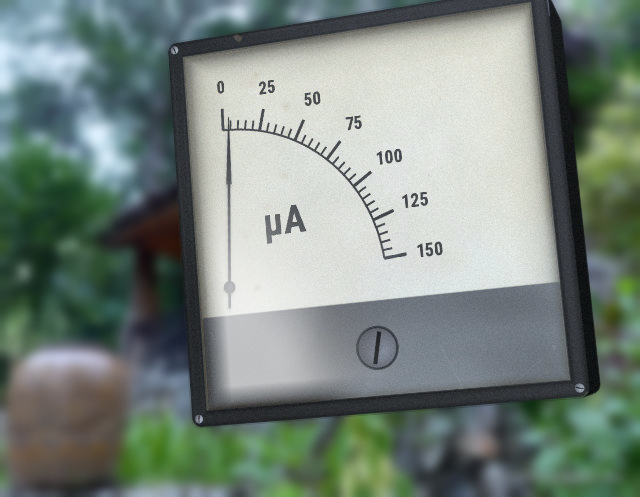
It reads 5 µA
